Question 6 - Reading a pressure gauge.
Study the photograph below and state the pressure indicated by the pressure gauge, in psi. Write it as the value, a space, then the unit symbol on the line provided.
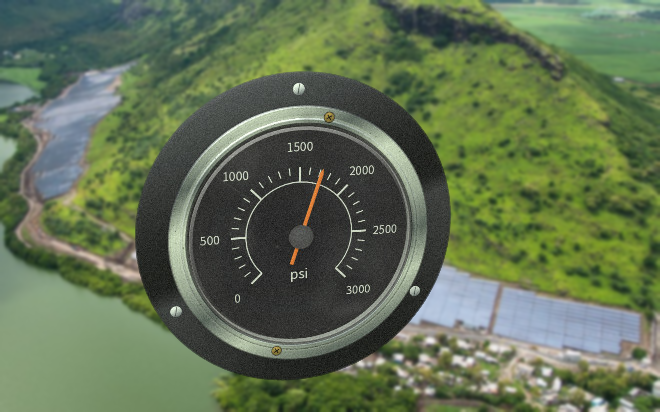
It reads 1700 psi
